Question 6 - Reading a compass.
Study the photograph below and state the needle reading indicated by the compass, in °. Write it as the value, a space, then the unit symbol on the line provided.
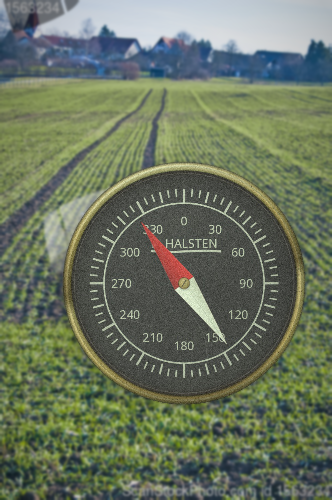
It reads 325 °
